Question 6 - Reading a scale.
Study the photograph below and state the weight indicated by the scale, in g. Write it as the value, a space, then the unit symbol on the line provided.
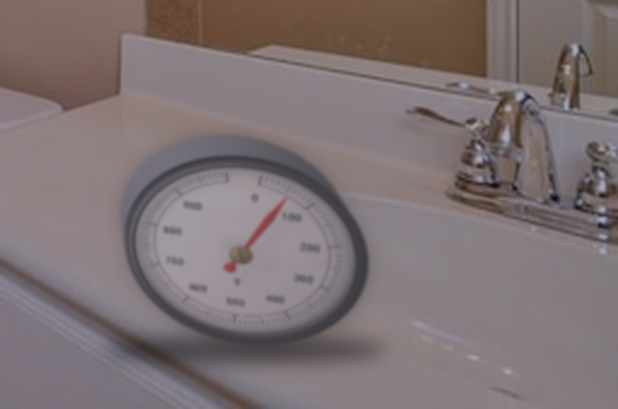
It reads 50 g
